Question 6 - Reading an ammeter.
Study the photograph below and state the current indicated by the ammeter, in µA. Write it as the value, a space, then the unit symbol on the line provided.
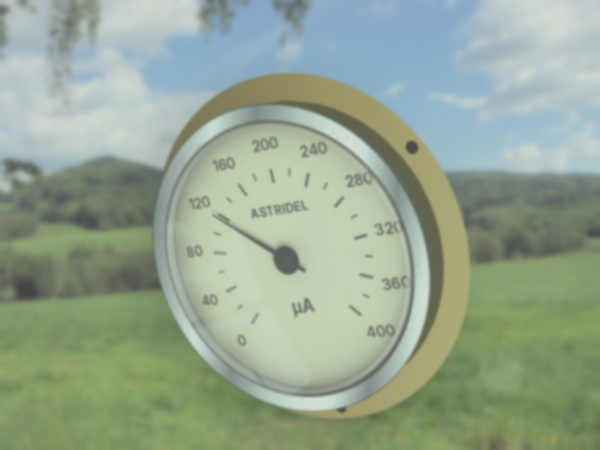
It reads 120 µA
